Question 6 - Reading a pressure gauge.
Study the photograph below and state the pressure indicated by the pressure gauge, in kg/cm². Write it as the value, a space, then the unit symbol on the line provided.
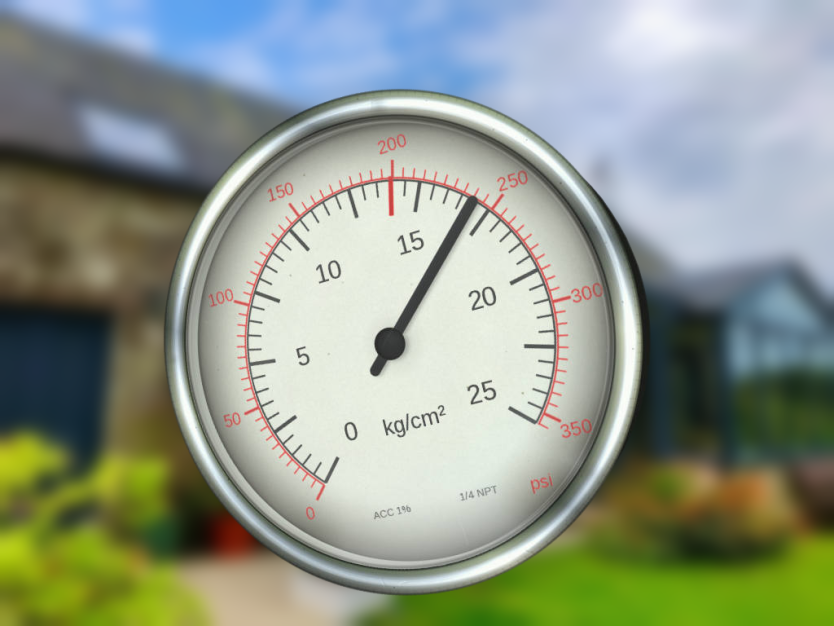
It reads 17 kg/cm²
